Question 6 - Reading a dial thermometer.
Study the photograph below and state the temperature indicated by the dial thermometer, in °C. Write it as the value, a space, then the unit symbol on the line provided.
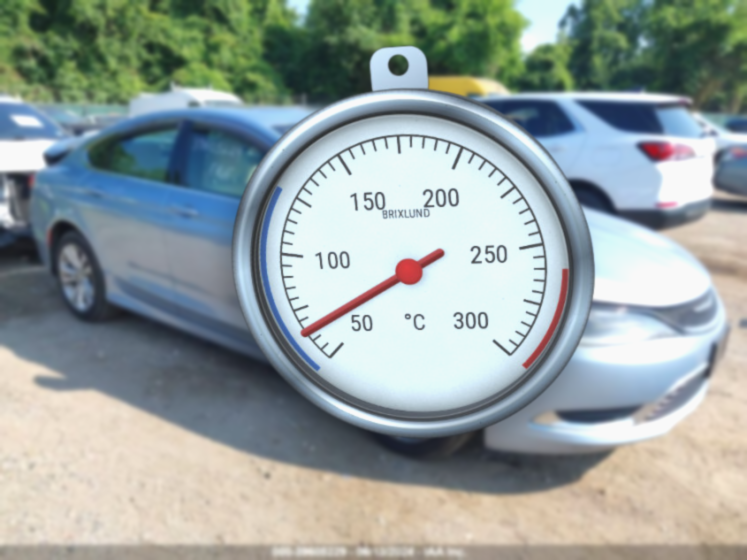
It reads 65 °C
